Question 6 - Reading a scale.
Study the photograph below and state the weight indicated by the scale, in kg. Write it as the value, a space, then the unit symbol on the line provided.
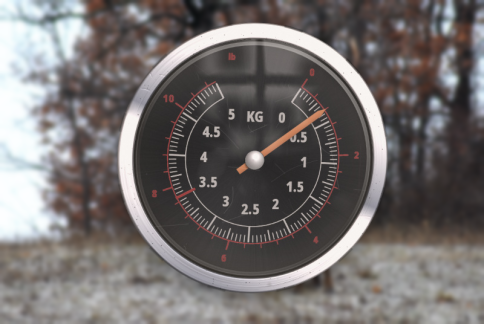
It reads 0.35 kg
